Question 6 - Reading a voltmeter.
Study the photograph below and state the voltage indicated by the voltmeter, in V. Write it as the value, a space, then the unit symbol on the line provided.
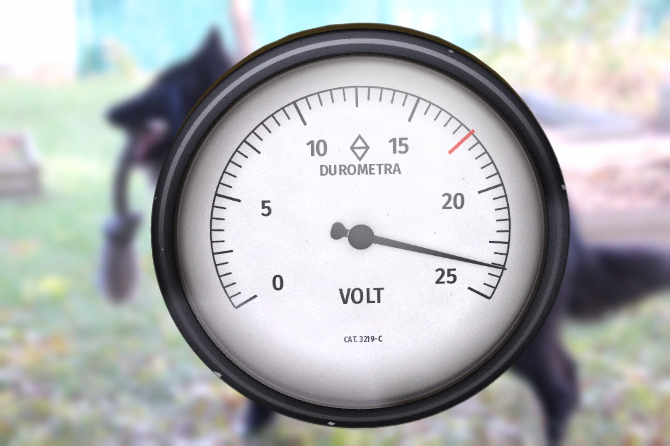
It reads 23.5 V
